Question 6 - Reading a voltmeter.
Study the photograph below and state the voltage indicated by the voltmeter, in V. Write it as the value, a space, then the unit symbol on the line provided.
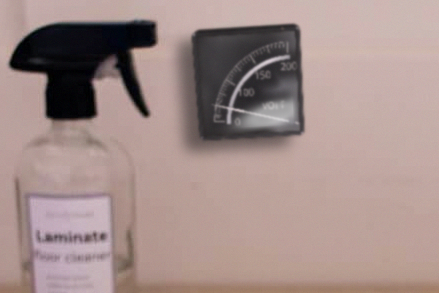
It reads 50 V
